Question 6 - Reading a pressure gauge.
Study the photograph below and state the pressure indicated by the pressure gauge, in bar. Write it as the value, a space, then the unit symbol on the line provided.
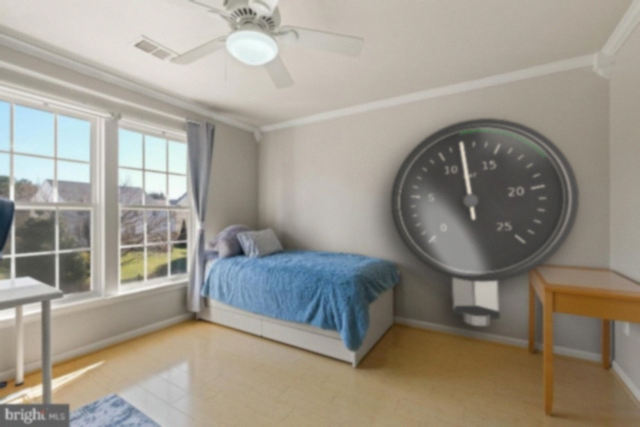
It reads 12 bar
